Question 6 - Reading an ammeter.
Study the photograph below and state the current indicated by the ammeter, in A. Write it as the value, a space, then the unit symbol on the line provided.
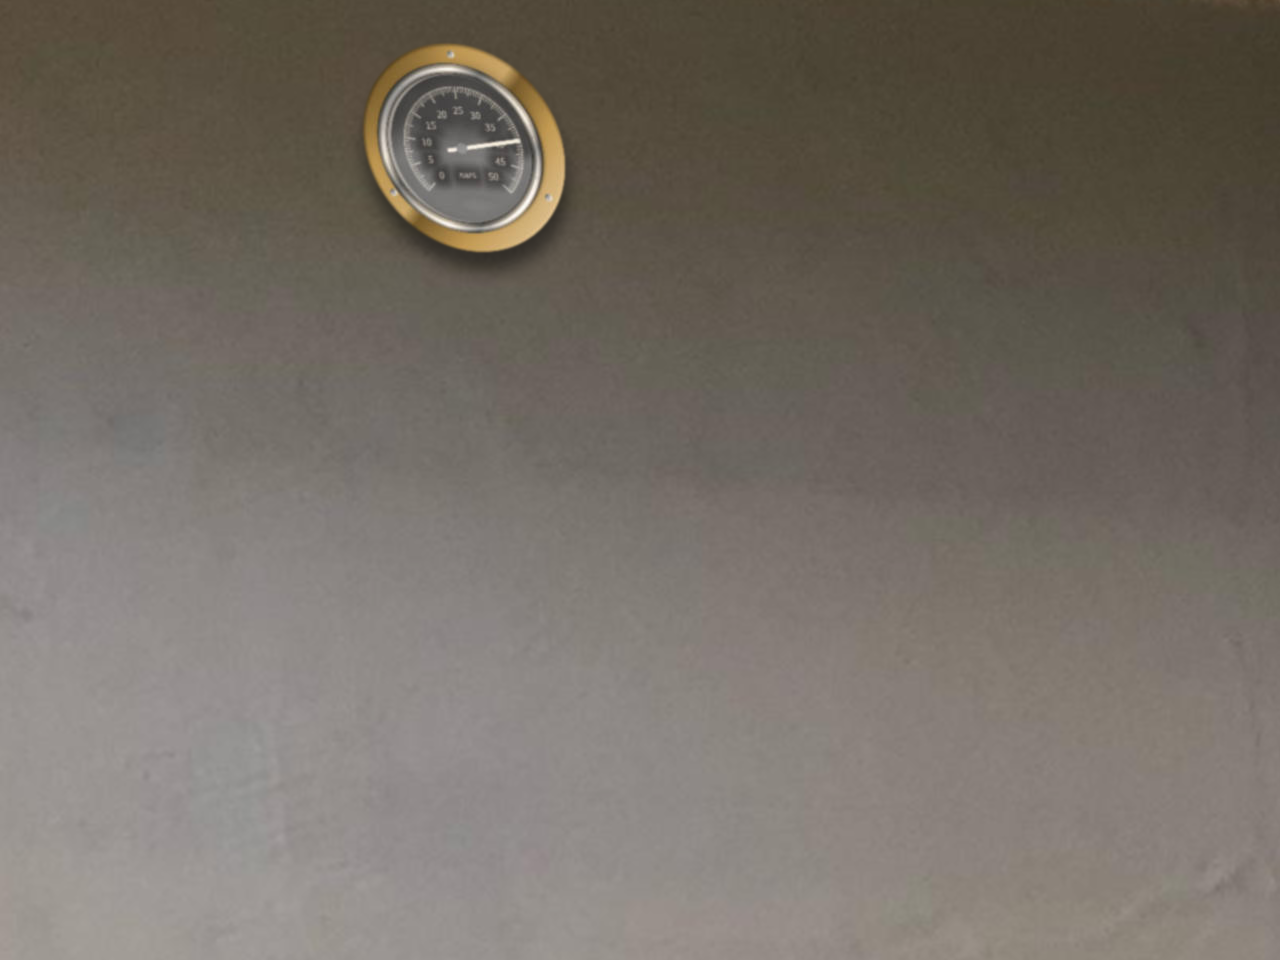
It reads 40 A
